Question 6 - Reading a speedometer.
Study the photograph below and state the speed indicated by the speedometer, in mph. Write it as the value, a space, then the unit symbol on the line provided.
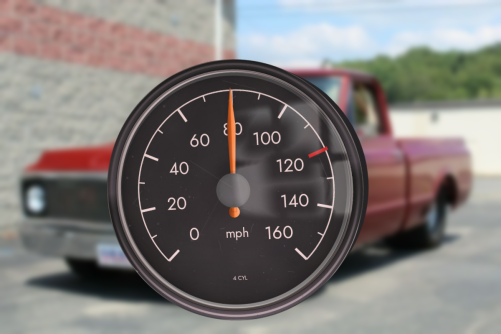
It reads 80 mph
